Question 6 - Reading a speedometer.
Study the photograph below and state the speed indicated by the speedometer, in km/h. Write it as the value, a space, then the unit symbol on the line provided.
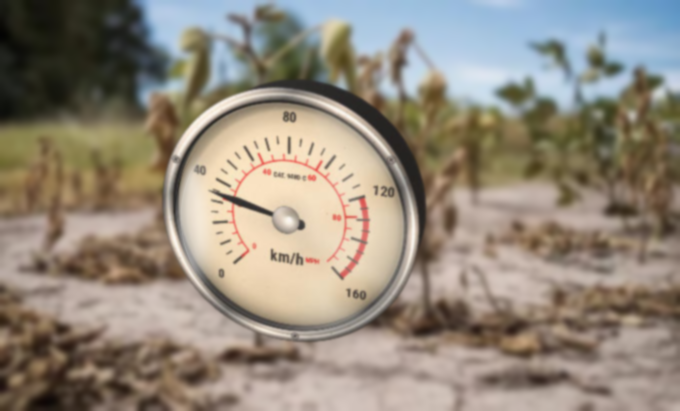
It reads 35 km/h
